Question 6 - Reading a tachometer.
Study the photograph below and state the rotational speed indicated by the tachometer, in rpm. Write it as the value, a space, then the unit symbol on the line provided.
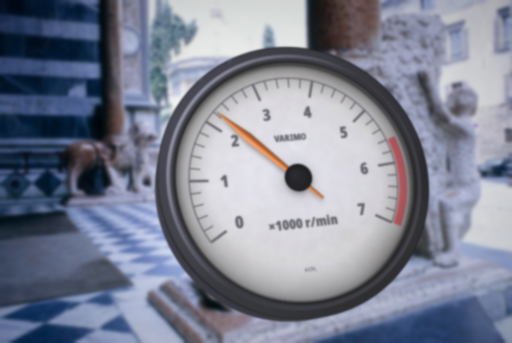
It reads 2200 rpm
